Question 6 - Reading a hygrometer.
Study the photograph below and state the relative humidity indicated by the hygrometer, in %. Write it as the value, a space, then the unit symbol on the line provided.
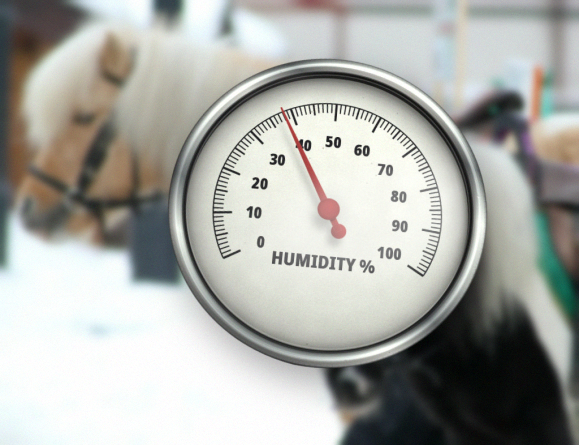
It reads 38 %
